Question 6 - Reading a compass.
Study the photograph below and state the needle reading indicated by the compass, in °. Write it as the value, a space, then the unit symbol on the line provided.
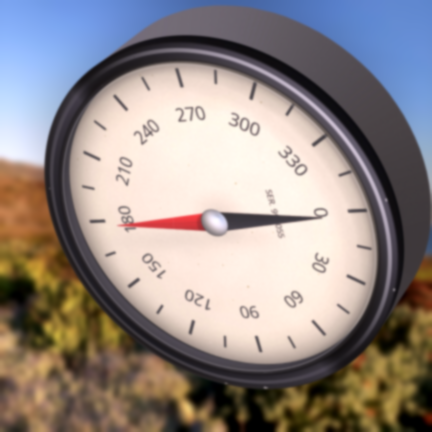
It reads 180 °
